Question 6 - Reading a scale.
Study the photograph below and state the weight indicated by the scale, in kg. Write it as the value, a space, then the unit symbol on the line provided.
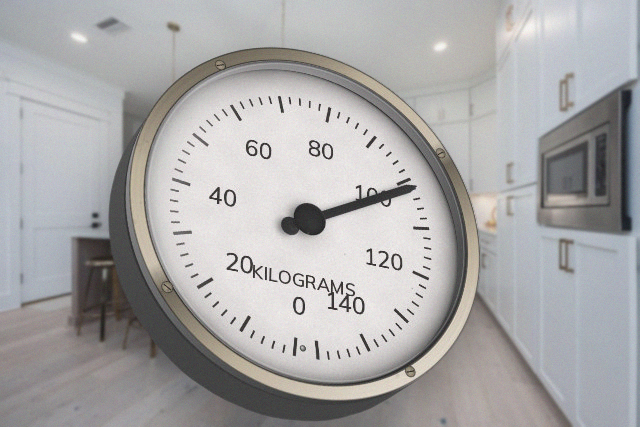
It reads 102 kg
